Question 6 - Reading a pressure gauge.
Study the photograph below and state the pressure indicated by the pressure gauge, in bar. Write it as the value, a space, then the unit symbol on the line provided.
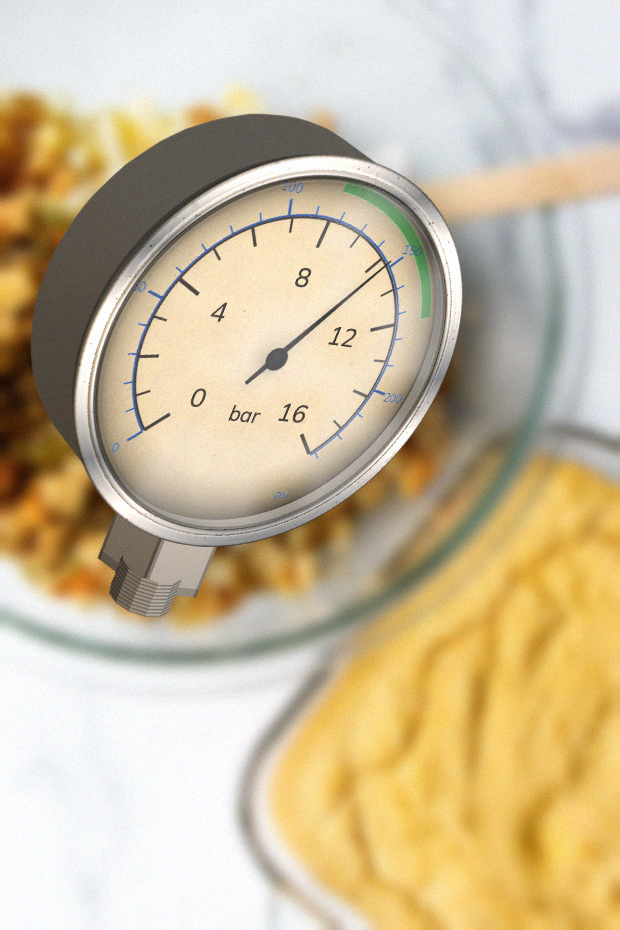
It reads 10 bar
